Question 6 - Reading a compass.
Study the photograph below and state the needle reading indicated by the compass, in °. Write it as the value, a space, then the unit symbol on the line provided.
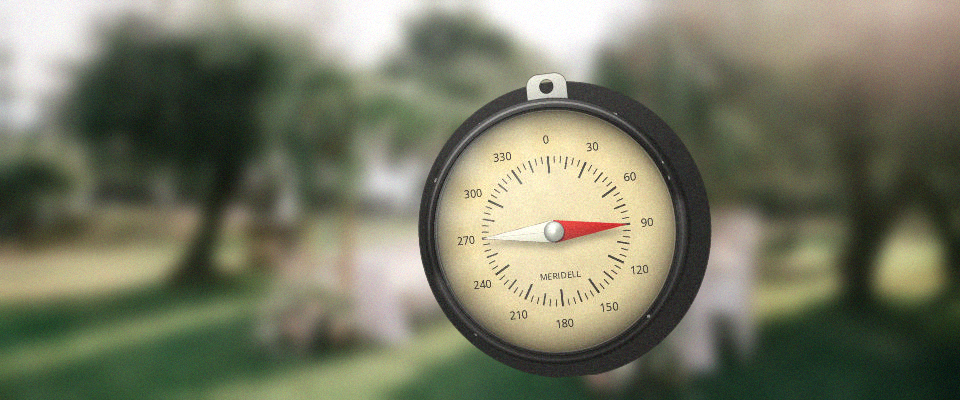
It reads 90 °
